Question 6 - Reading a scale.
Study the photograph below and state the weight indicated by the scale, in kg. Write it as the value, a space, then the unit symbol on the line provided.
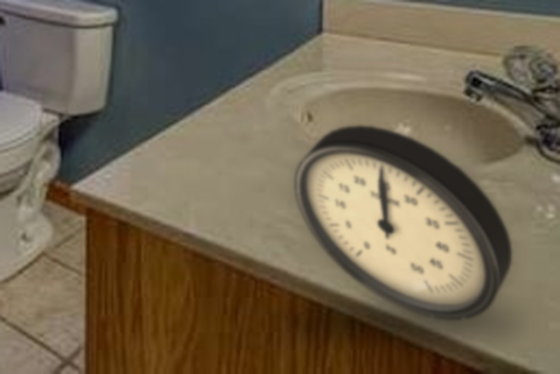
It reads 25 kg
